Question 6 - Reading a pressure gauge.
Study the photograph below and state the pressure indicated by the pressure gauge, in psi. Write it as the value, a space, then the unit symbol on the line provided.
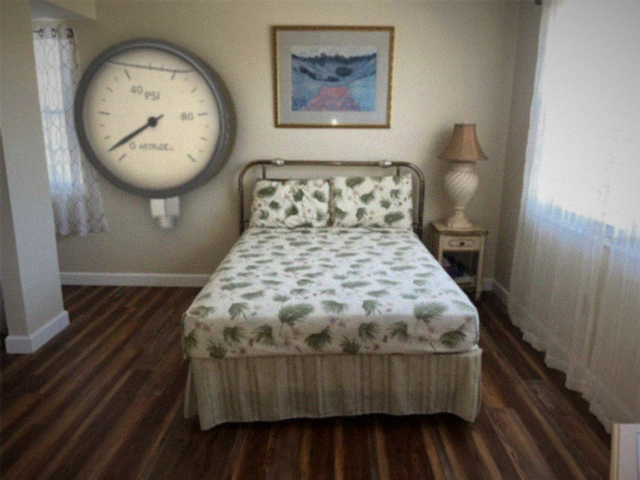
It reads 5 psi
